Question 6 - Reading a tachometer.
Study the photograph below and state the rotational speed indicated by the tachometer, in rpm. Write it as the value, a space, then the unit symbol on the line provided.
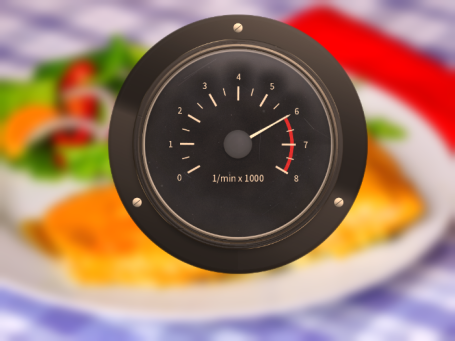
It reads 6000 rpm
